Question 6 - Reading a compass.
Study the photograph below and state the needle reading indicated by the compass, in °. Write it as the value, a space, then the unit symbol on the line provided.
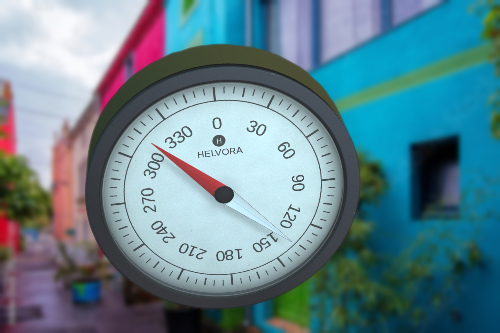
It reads 315 °
